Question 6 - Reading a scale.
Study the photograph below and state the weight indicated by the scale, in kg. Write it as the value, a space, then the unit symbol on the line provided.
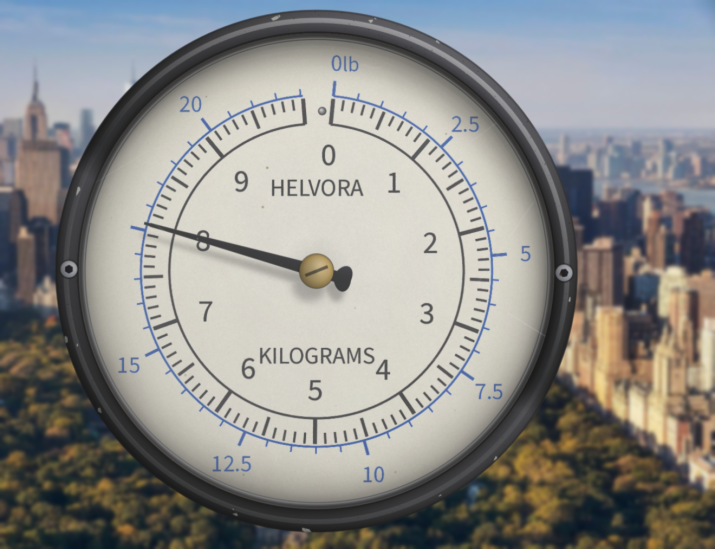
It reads 8 kg
